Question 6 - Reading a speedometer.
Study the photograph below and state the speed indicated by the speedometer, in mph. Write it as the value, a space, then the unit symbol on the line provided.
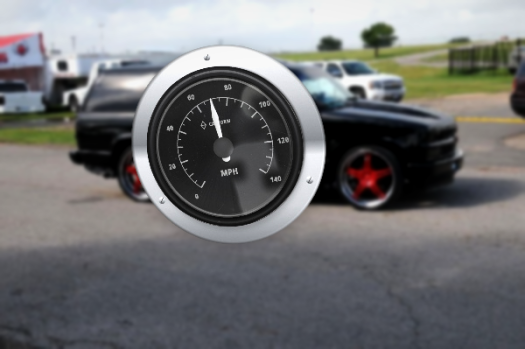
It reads 70 mph
